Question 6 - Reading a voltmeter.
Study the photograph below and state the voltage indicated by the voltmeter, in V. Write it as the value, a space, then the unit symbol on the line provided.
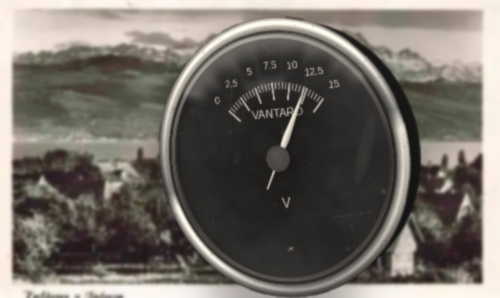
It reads 12.5 V
